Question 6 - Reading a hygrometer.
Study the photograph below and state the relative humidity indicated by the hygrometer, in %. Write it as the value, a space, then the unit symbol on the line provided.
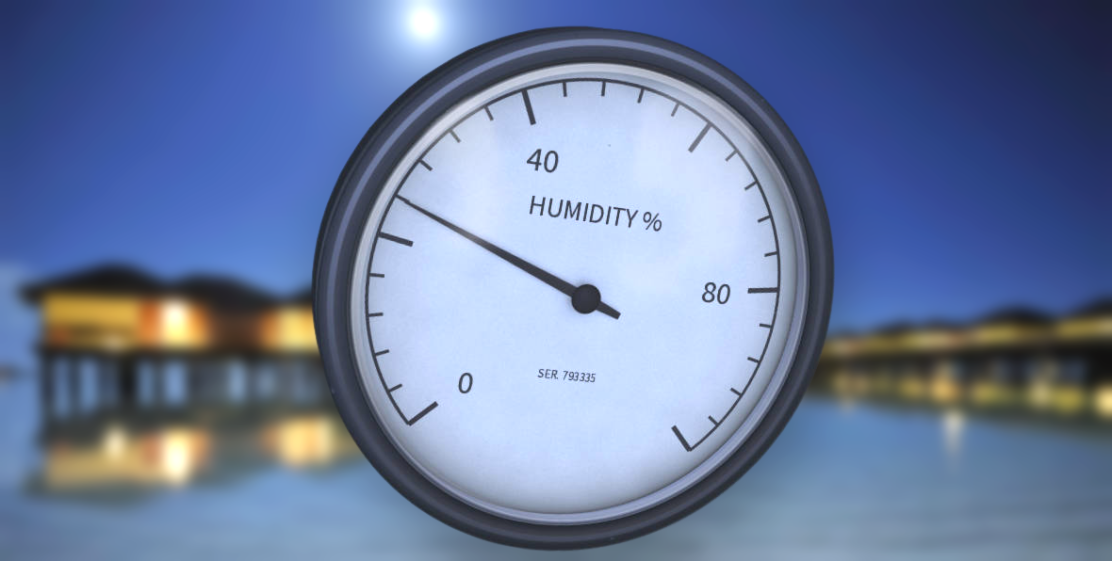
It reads 24 %
